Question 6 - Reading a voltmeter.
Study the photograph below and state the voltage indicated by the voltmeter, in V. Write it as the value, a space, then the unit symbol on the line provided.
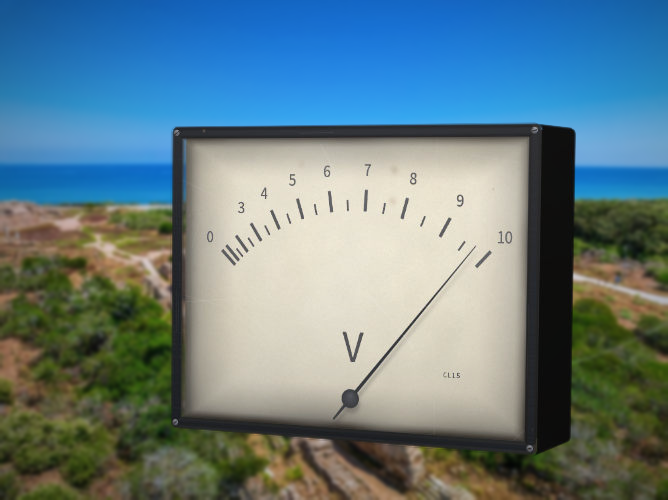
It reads 9.75 V
